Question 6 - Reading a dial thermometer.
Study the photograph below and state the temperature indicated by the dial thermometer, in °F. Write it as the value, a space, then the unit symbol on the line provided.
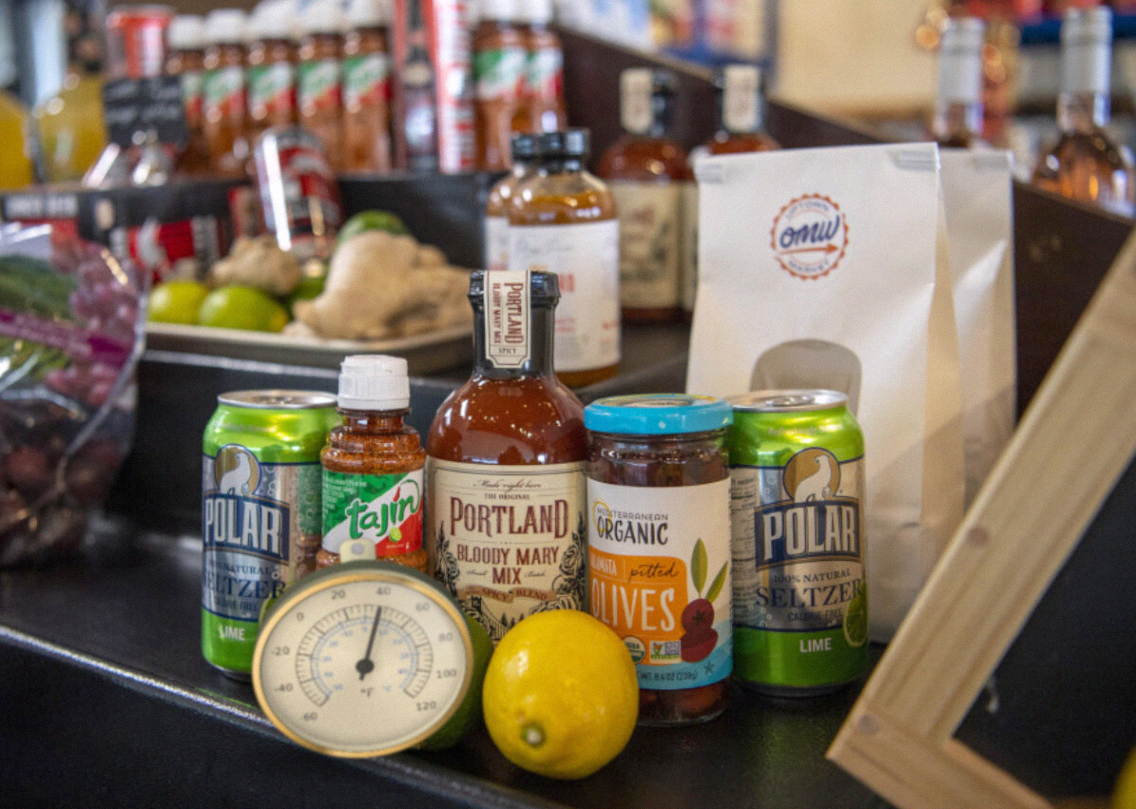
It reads 40 °F
